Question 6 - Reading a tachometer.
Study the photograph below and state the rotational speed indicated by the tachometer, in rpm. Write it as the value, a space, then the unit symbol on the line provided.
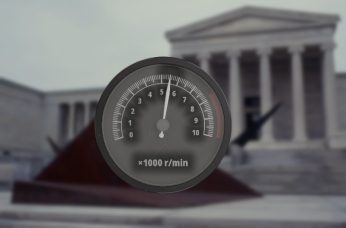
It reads 5500 rpm
